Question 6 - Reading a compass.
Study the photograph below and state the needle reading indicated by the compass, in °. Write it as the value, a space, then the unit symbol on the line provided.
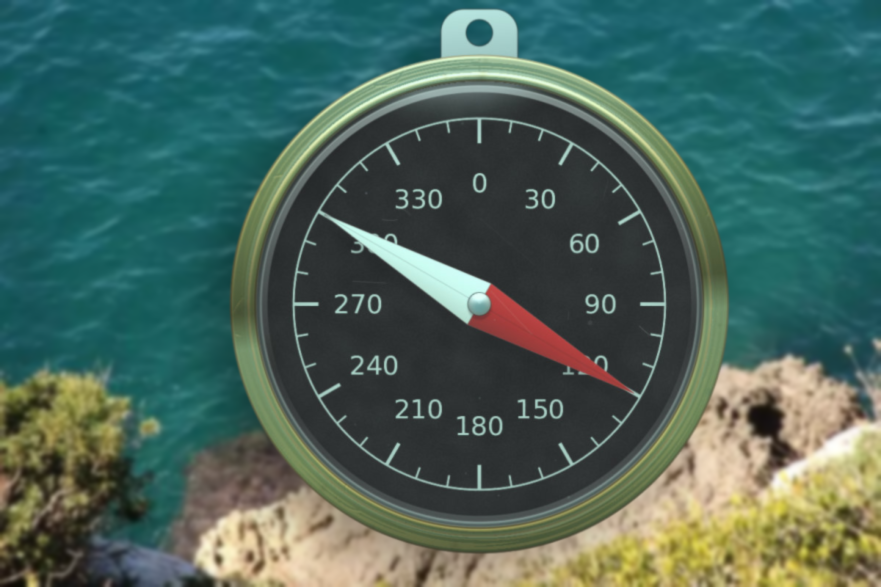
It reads 120 °
